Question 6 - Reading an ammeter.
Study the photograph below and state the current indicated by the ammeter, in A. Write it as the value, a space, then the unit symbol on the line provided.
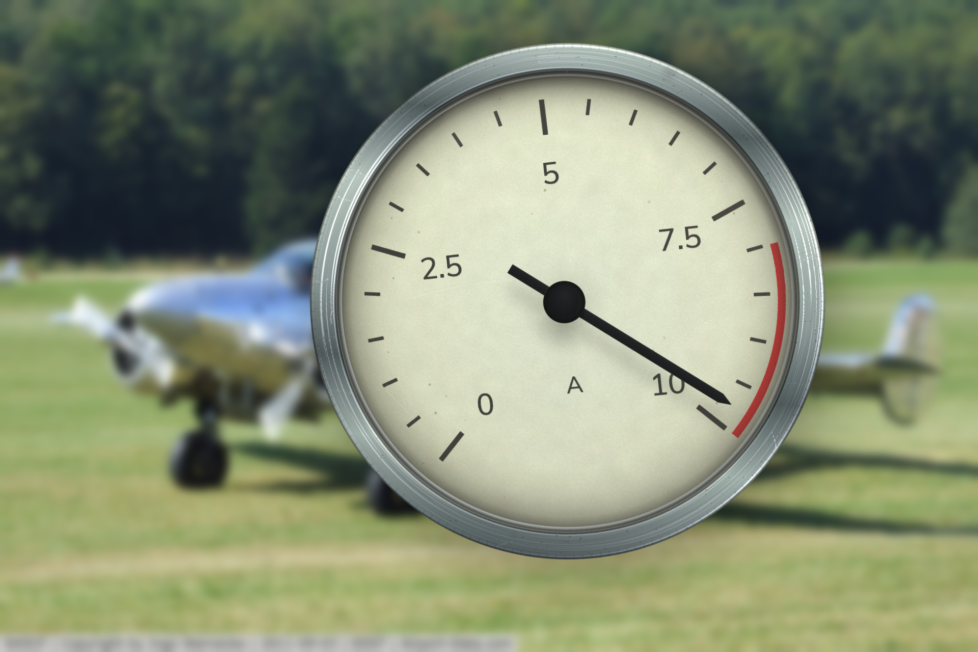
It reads 9.75 A
